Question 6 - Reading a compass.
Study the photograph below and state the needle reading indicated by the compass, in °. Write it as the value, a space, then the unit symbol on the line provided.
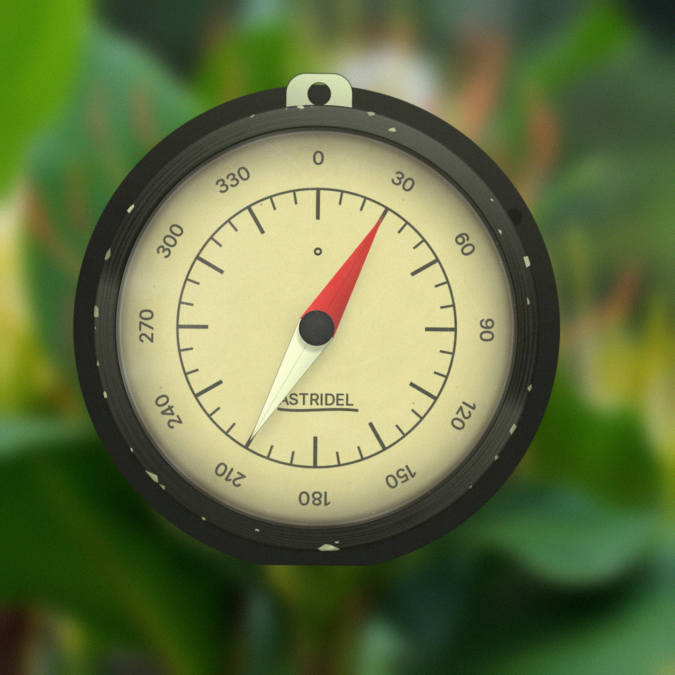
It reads 30 °
